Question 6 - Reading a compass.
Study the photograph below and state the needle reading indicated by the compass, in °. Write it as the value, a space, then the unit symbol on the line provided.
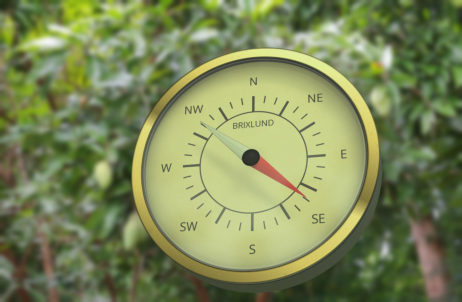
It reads 130 °
